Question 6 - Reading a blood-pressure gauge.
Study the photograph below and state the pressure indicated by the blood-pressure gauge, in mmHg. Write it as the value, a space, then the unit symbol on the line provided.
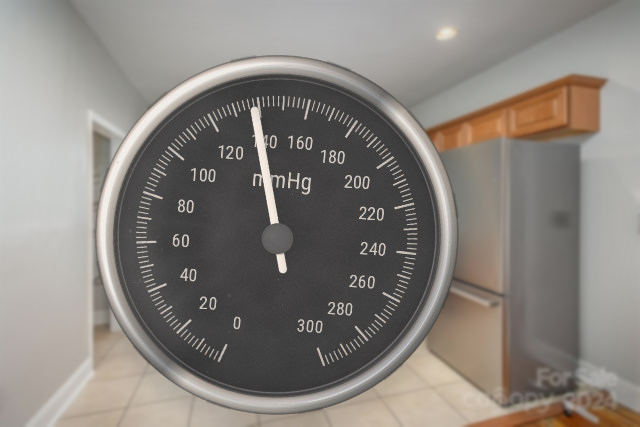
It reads 138 mmHg
